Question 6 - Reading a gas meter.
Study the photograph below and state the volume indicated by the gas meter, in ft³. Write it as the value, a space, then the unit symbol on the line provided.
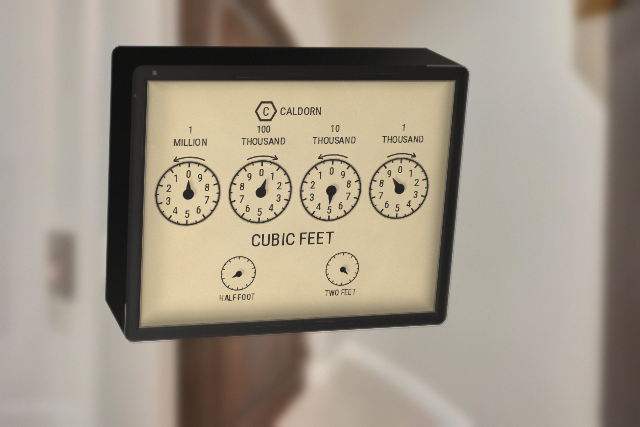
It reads 4900 ft³
